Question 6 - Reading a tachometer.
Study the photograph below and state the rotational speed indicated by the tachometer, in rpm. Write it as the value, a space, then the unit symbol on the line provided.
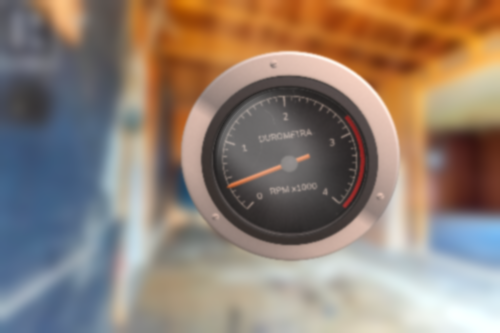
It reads 400 rpm
